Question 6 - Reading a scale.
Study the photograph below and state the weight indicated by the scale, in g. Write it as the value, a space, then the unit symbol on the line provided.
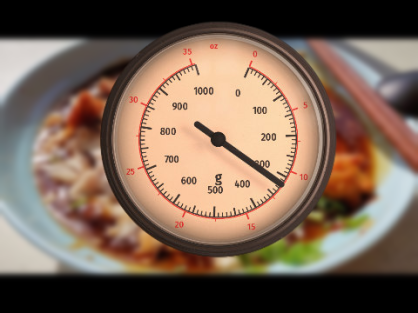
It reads 320 g
